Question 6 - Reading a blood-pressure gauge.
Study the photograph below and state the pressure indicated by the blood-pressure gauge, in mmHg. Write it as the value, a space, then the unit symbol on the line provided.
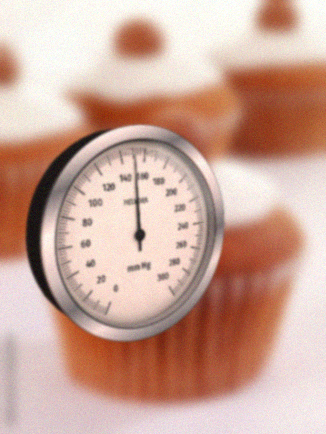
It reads 150 mmHg
